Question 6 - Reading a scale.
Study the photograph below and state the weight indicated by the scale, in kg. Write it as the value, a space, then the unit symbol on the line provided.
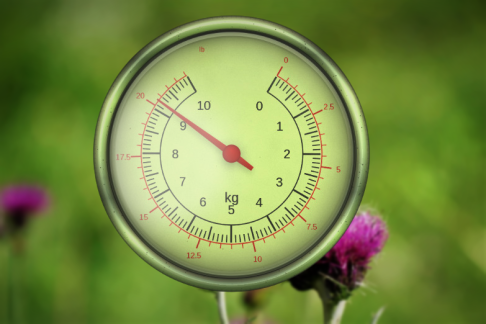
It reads 9.2 kg
